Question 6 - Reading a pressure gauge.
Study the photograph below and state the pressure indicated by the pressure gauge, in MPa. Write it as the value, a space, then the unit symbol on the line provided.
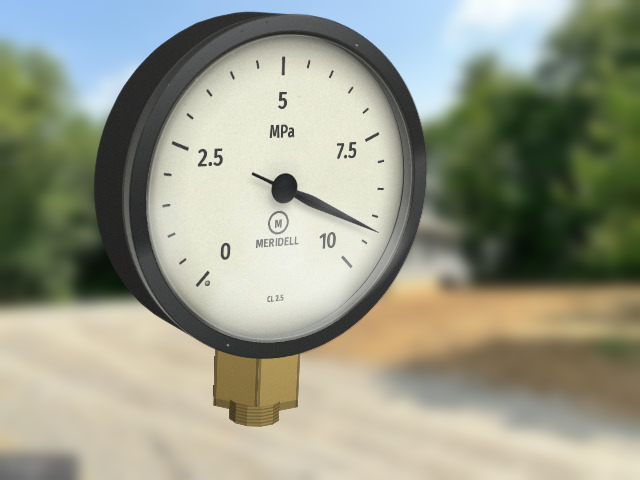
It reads 9.25 MPa
